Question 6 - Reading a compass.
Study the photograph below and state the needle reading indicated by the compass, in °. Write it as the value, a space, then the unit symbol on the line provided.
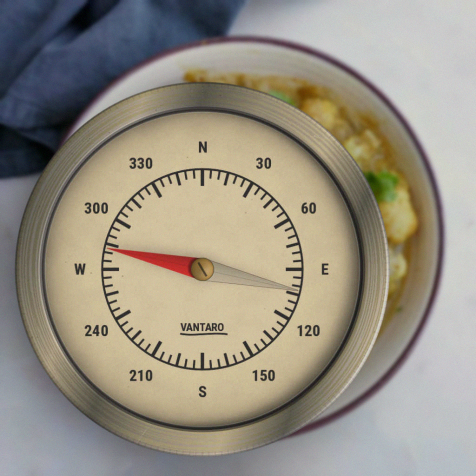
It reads 282.5 °
